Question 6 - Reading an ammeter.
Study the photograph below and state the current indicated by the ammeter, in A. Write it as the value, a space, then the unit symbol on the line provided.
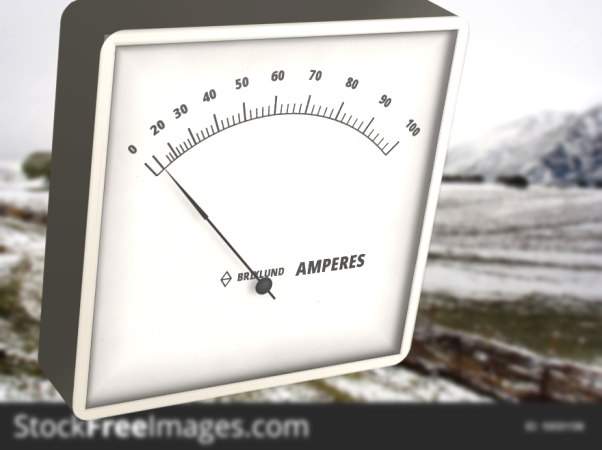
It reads 10 A
